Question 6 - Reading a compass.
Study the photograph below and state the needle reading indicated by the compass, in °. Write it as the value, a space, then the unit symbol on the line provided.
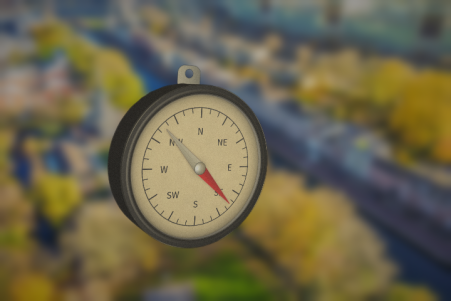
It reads 135 °
